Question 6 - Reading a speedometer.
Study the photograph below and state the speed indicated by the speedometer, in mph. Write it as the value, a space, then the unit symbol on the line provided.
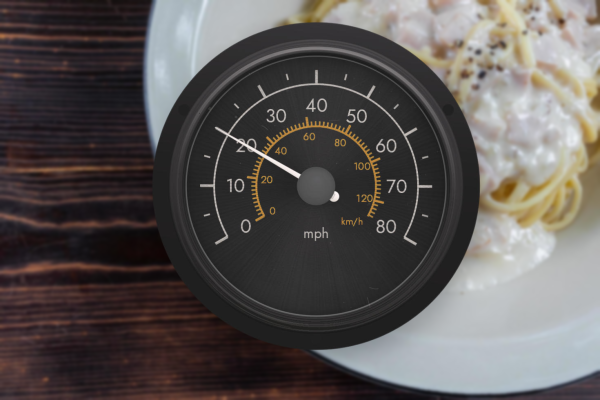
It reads 20 mph
